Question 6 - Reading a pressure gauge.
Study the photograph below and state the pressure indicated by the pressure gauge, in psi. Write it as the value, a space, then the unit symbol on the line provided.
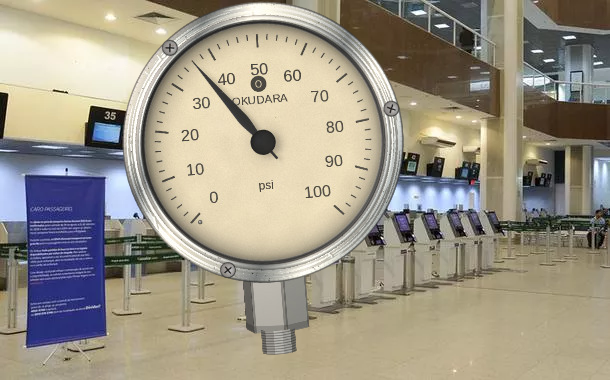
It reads 36 psi
